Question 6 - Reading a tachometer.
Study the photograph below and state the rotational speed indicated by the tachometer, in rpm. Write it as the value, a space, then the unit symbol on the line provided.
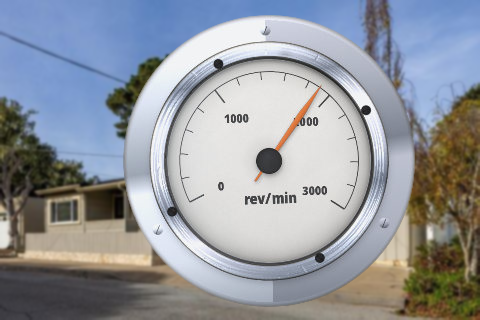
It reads 1900 rpm
